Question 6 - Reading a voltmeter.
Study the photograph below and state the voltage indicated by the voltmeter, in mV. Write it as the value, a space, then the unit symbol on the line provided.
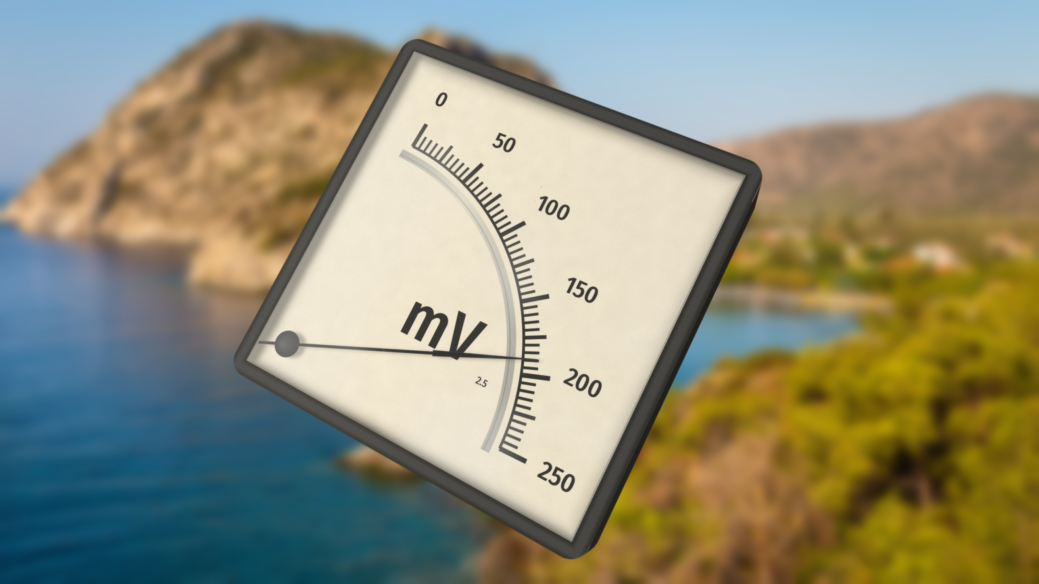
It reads 190 mV
